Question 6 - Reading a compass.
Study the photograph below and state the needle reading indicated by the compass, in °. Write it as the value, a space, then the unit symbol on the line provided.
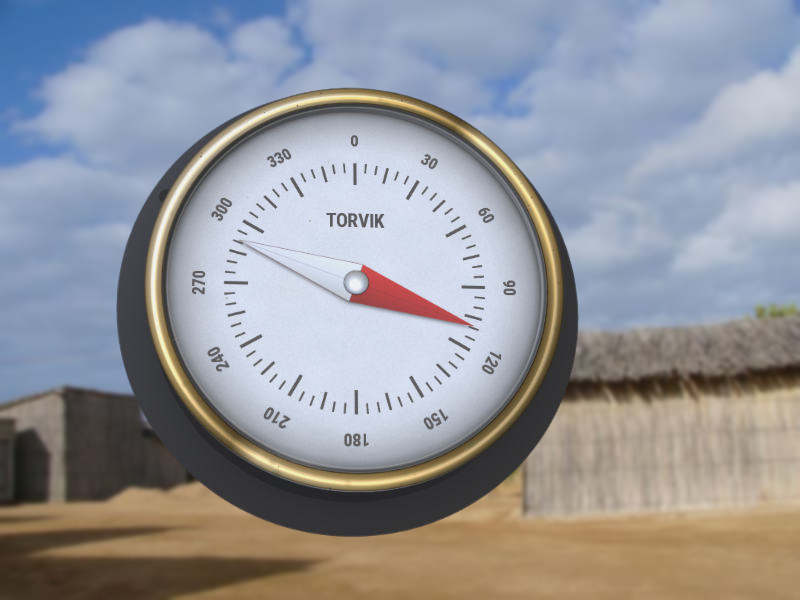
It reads 110 °
